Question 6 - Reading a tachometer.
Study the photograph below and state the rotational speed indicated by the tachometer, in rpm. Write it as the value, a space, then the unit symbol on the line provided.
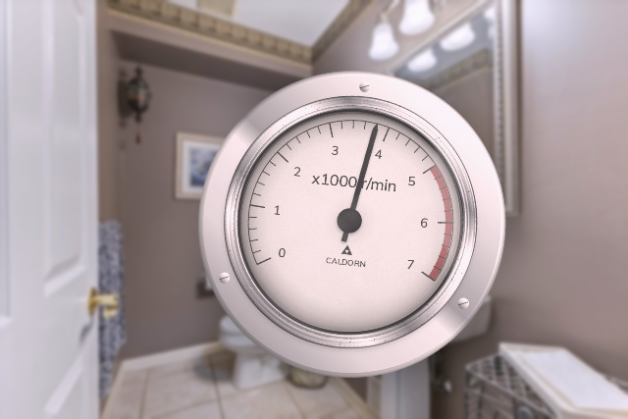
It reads 3800 rpm
